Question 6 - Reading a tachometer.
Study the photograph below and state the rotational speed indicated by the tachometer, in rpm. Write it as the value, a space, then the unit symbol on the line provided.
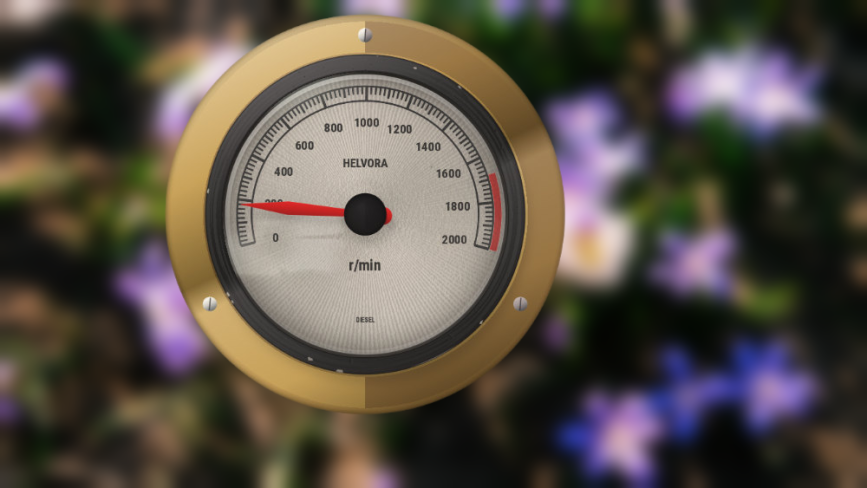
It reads 180 rpm
